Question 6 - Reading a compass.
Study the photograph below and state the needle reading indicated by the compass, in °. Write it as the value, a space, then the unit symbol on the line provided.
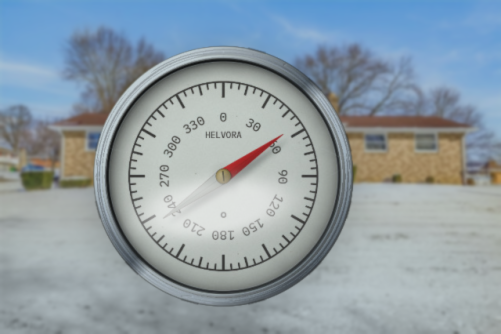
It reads 55 °
